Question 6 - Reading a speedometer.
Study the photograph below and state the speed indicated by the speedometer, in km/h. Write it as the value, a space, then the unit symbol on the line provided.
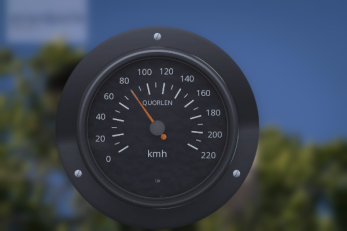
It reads 80 km/h
